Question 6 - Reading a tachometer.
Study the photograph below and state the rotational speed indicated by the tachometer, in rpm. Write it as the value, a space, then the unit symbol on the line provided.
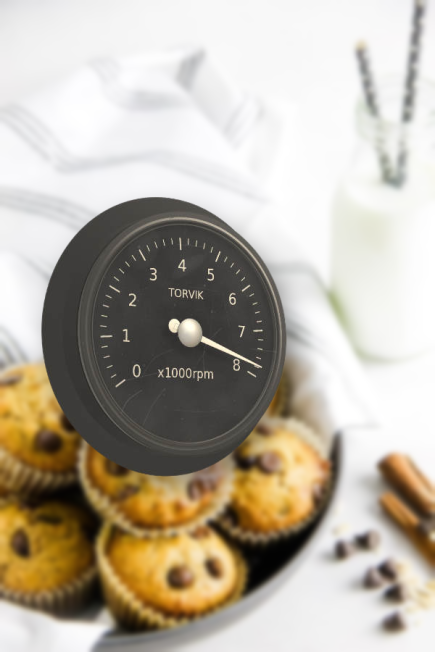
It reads 7800 rpm
